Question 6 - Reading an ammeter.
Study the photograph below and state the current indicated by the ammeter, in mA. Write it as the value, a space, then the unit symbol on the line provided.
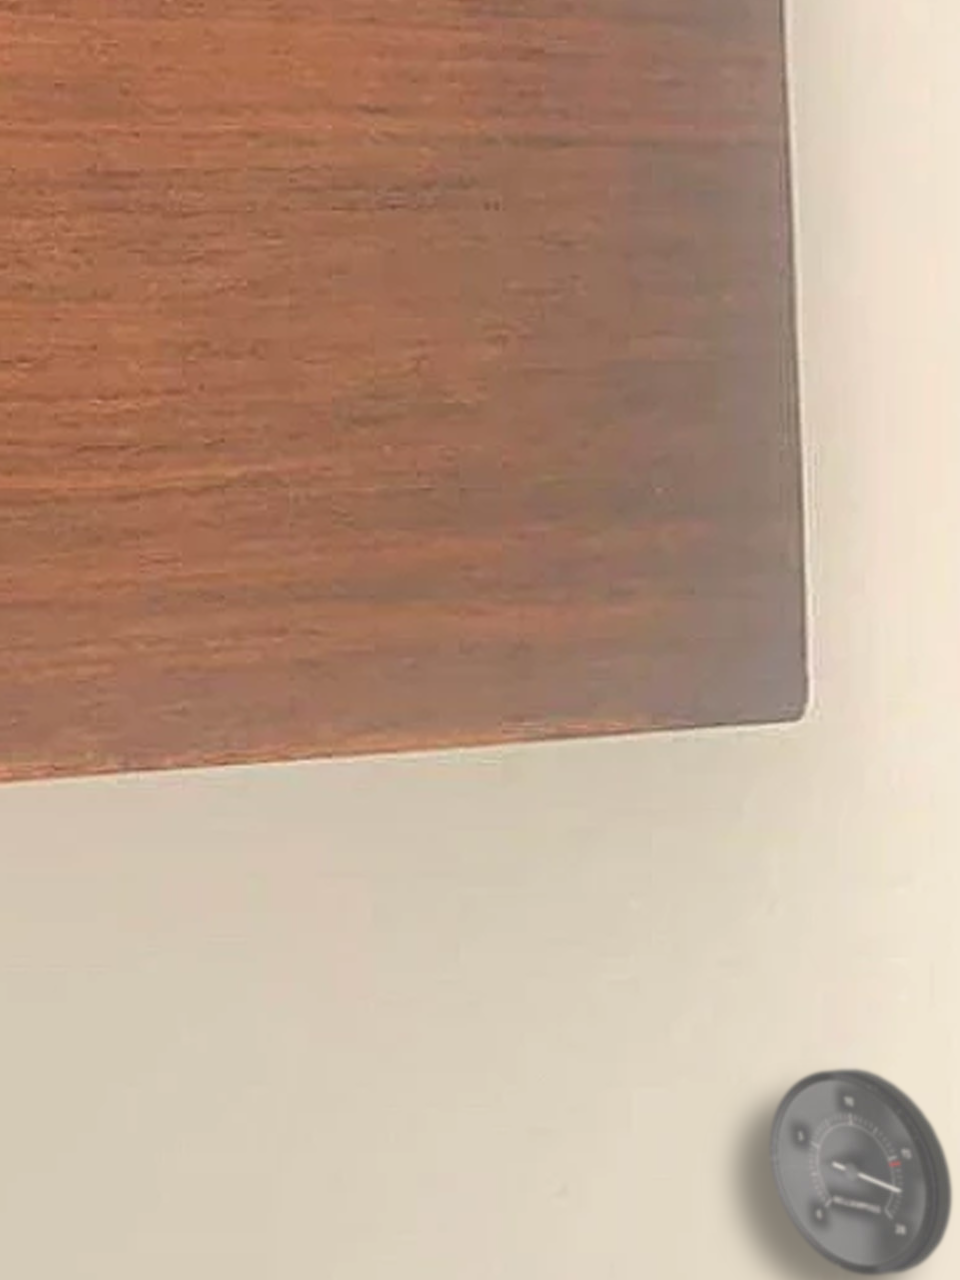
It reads 17.5 mA
